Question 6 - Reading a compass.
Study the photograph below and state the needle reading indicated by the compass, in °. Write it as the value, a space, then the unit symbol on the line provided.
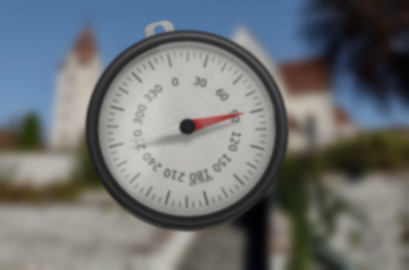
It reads 90 °
